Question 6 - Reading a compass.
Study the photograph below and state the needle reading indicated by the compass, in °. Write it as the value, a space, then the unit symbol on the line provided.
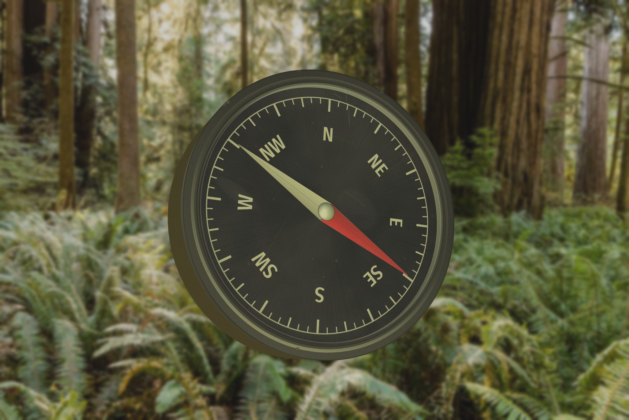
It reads 120 °
